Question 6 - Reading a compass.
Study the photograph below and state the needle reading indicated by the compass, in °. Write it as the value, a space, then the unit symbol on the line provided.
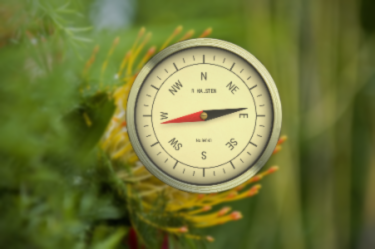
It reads 260 °
